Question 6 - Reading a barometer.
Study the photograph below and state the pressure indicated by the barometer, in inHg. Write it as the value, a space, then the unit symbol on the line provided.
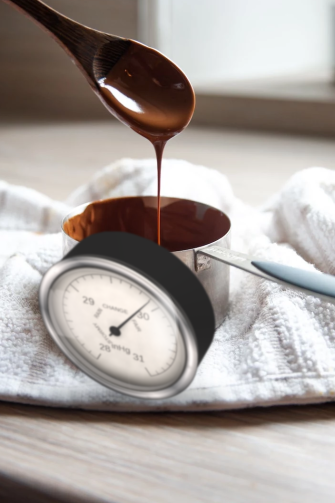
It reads 29.9 inHg
